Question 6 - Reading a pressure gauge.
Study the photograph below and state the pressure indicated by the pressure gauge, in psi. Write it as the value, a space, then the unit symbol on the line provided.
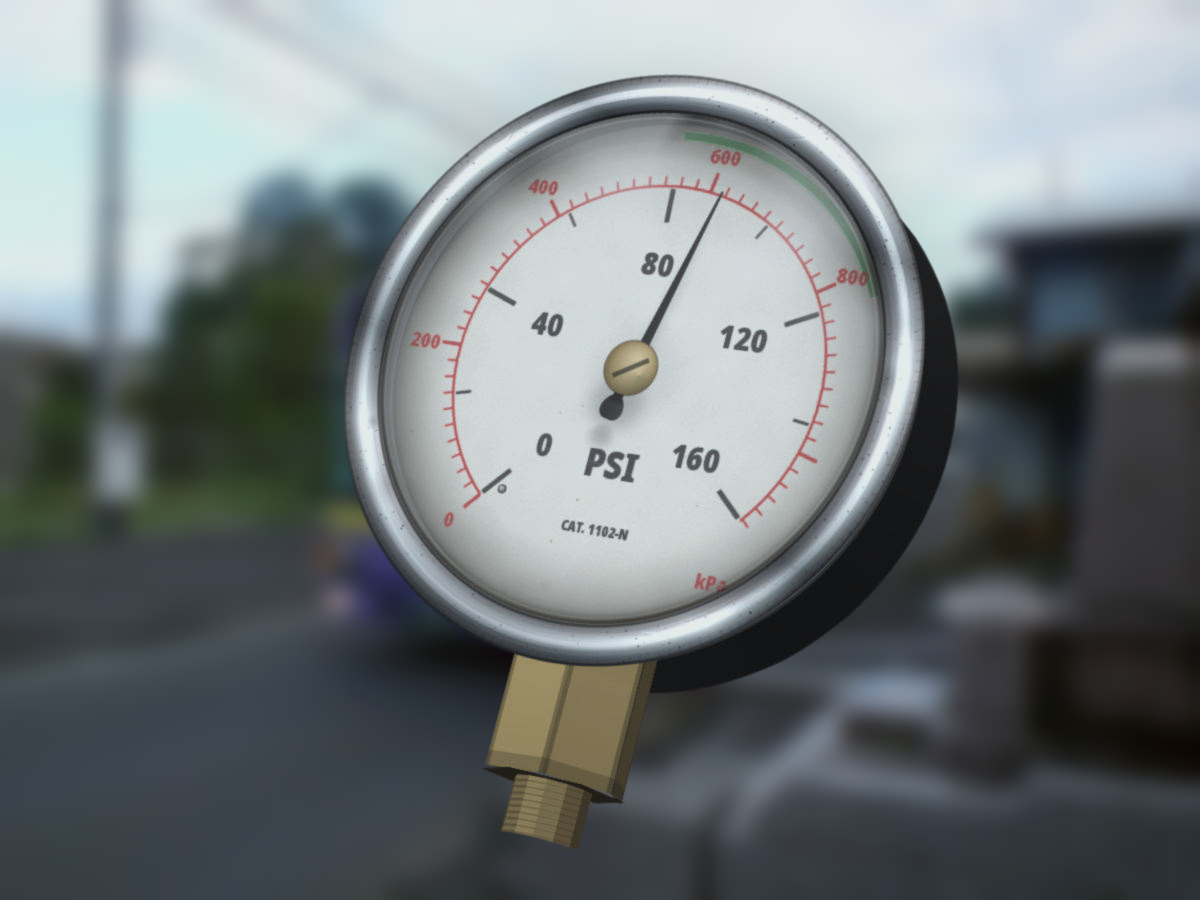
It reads 90 psi
